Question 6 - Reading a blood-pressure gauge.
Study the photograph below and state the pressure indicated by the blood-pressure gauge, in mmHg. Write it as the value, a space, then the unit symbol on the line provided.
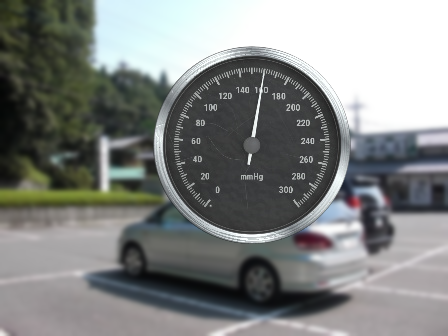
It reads 160 mmHg
